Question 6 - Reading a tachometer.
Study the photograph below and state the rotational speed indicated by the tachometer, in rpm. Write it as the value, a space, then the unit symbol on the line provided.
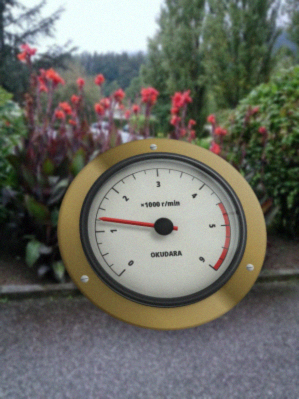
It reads 1250 rpm
